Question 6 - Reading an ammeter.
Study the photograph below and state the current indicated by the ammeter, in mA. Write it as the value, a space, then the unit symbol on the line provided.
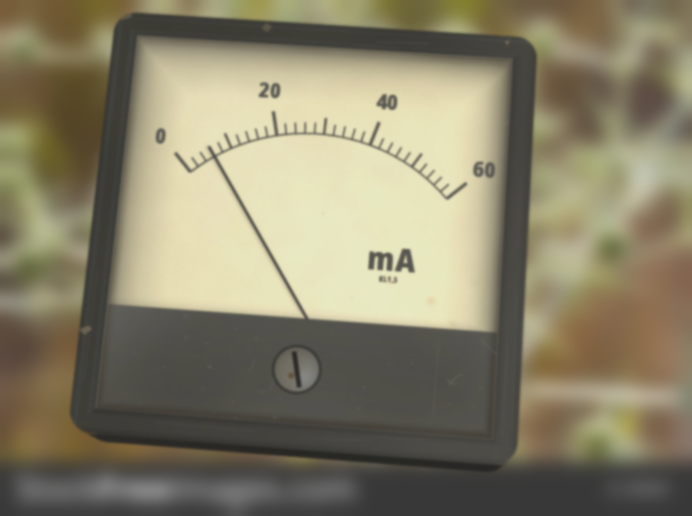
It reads 6 mA
